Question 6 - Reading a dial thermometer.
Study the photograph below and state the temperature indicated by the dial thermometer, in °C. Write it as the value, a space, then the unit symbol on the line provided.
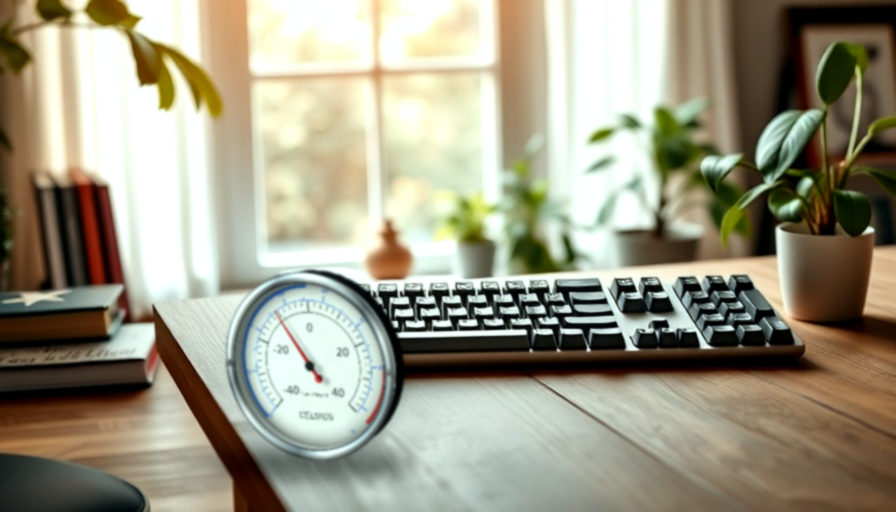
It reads -10 °C
